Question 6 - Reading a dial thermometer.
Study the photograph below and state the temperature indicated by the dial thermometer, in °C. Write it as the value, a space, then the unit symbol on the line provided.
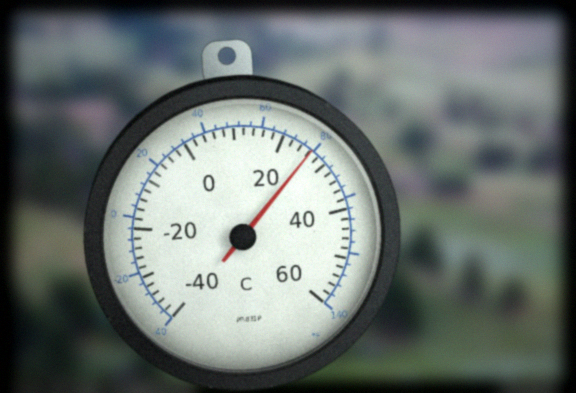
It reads 26 °C
